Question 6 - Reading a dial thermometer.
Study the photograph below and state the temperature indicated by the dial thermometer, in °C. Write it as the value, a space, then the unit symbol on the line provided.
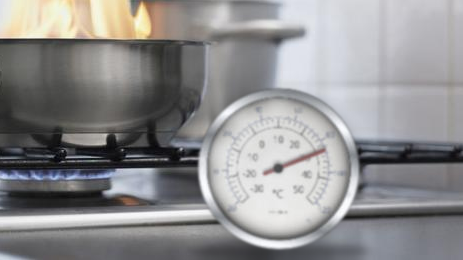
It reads 30 °C
